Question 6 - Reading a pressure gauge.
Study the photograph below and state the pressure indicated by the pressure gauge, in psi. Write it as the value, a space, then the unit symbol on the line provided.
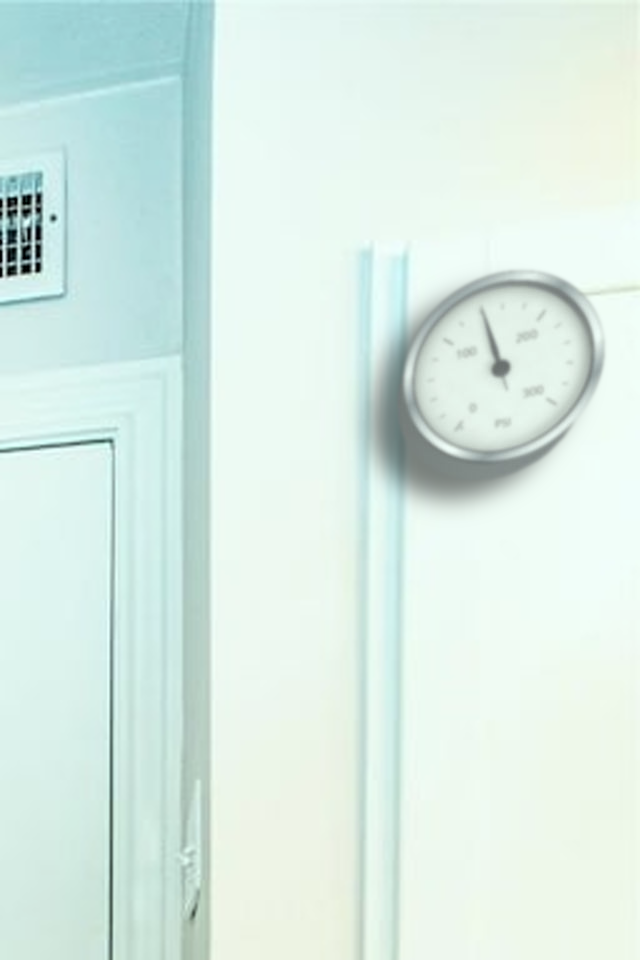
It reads 140 psi
